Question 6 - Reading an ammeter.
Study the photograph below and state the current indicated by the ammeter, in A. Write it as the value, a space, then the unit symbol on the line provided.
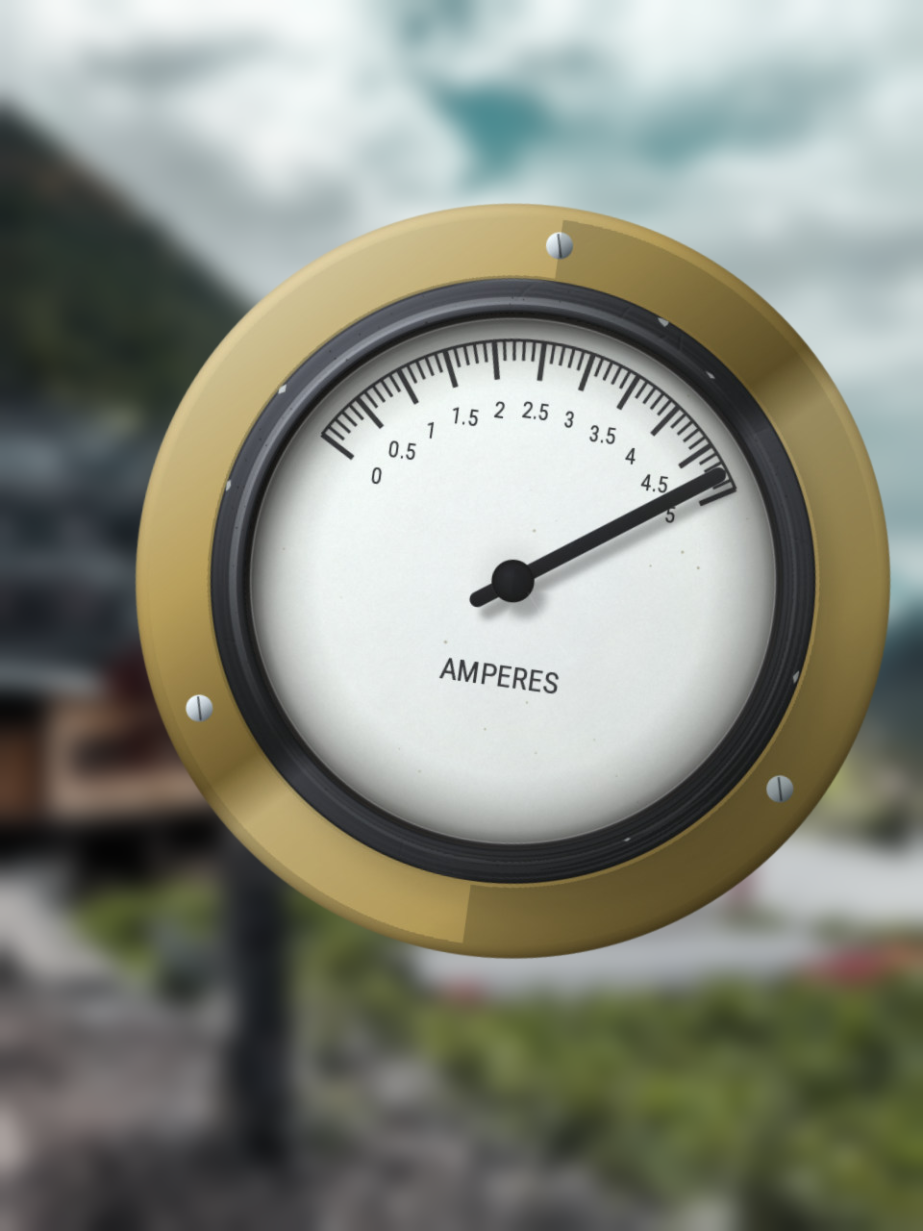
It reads 4.8 A
